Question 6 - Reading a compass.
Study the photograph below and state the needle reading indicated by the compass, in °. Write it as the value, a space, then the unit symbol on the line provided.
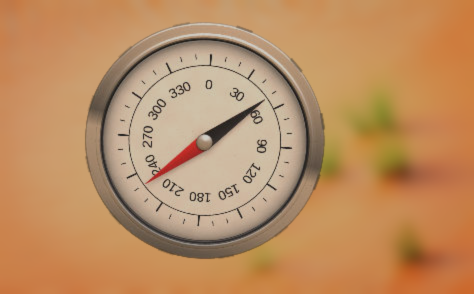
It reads 230 °
